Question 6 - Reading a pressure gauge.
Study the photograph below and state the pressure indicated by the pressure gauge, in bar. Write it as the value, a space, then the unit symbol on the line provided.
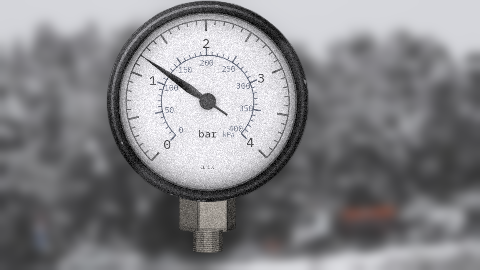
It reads 1.2 bar
